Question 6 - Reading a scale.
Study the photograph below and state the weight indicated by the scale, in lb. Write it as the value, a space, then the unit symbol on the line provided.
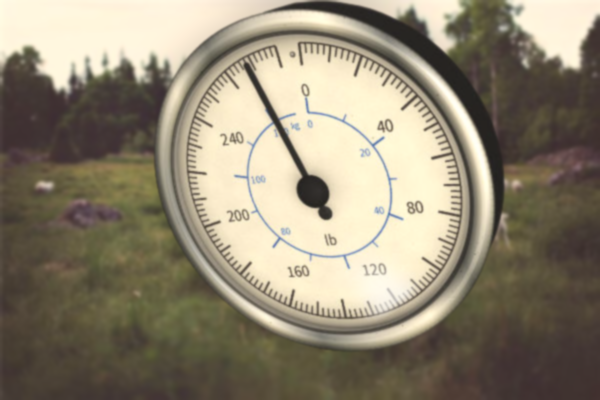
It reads 270 lb
